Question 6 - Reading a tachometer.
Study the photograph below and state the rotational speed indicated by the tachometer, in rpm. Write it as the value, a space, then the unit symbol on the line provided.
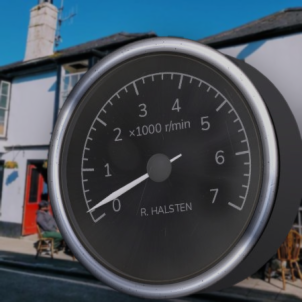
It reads 200 rpm
